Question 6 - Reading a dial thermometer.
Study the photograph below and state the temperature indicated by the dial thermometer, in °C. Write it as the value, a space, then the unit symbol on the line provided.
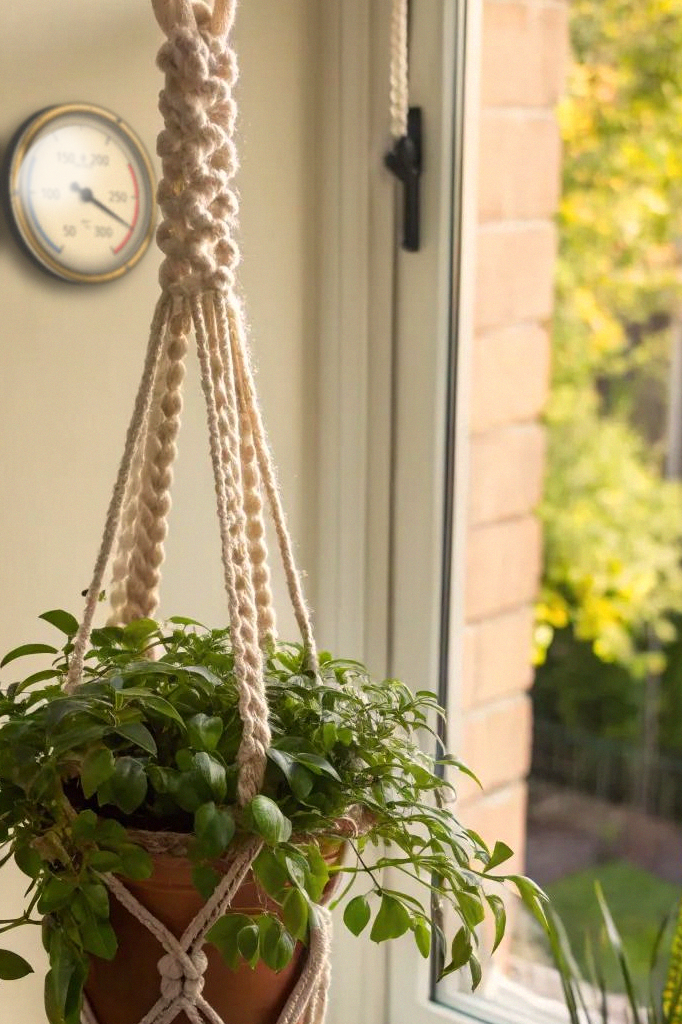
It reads 275 °C
